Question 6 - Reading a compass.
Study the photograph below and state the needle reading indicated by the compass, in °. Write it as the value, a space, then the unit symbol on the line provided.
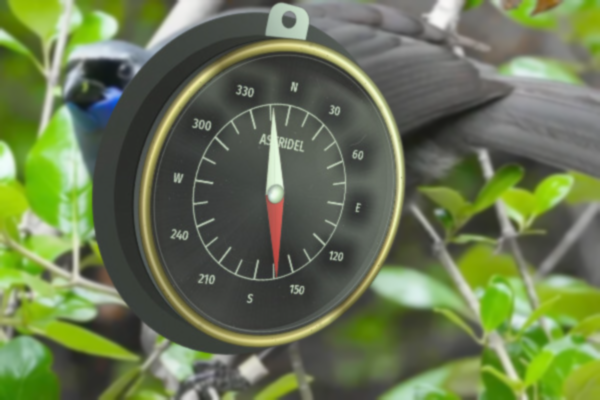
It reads 165 °
